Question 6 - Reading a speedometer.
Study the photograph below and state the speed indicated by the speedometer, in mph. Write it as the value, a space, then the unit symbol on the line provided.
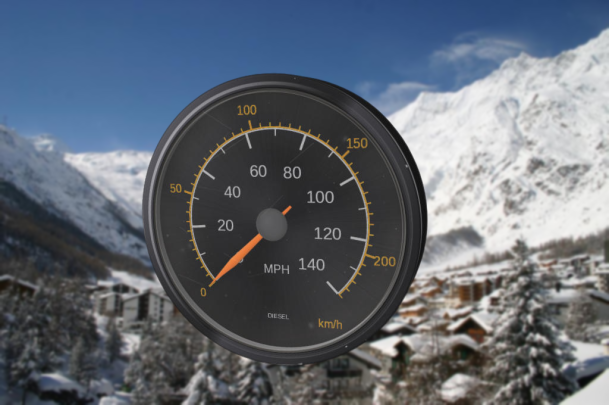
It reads 0 mph
